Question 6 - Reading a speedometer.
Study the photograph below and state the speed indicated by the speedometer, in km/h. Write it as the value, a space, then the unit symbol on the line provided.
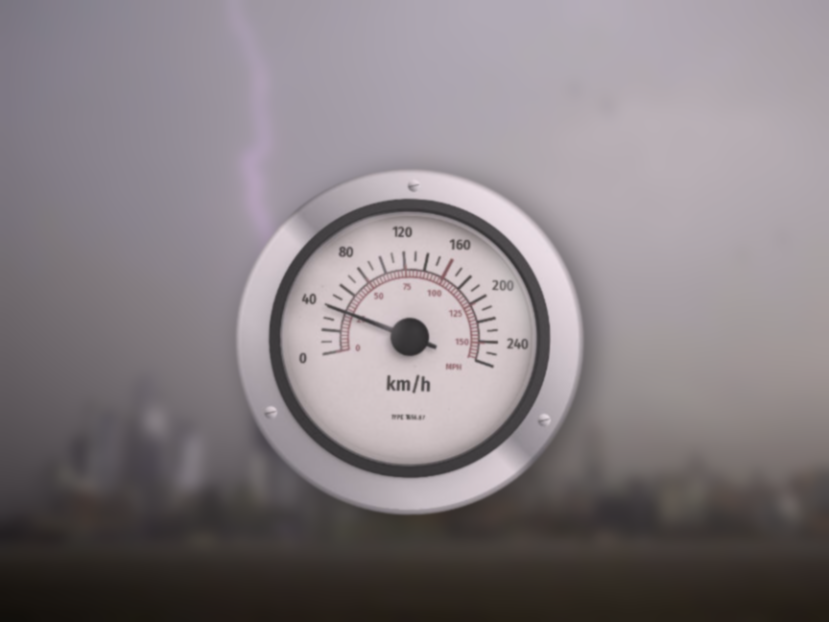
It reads 40 km/h
